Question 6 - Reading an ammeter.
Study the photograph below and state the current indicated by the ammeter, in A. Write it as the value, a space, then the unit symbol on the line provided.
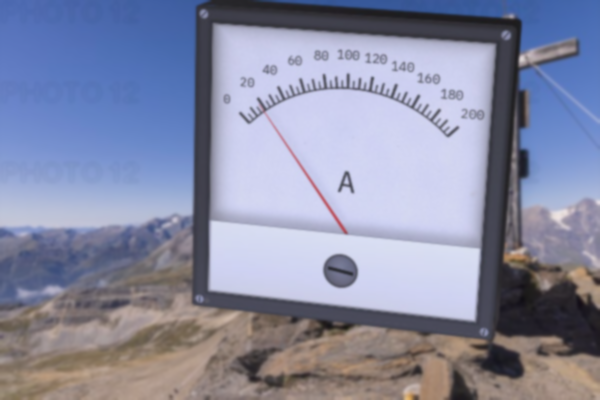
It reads 20 A
